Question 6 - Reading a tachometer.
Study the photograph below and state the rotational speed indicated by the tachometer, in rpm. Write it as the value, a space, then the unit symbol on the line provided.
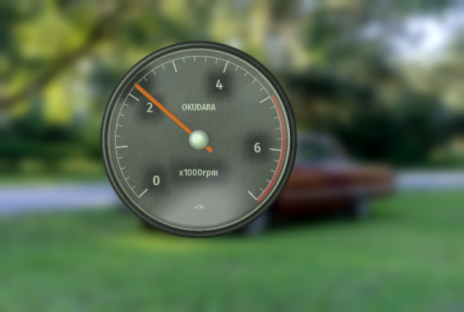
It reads 2200 rpm
